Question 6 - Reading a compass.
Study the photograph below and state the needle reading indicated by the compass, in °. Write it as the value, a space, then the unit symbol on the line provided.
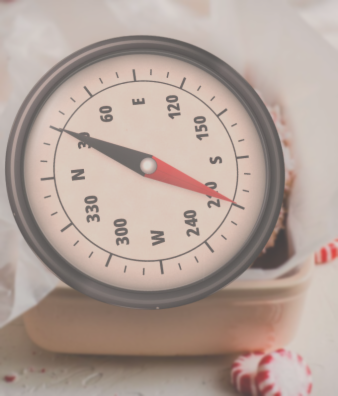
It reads 210 °
